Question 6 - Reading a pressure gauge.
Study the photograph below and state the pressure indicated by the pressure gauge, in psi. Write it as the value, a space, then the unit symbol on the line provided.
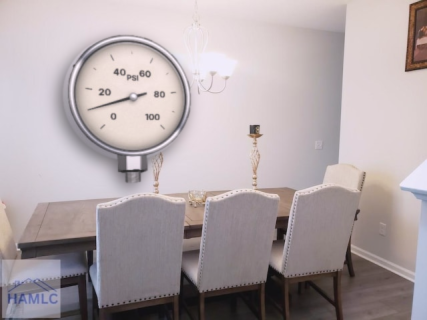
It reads 10 psi
